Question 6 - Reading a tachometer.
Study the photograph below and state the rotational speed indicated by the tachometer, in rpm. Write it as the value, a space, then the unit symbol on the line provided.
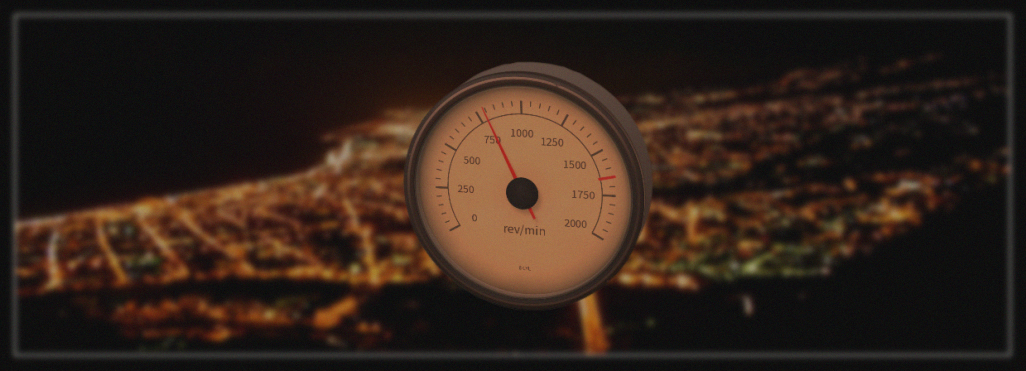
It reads 800 rpm
